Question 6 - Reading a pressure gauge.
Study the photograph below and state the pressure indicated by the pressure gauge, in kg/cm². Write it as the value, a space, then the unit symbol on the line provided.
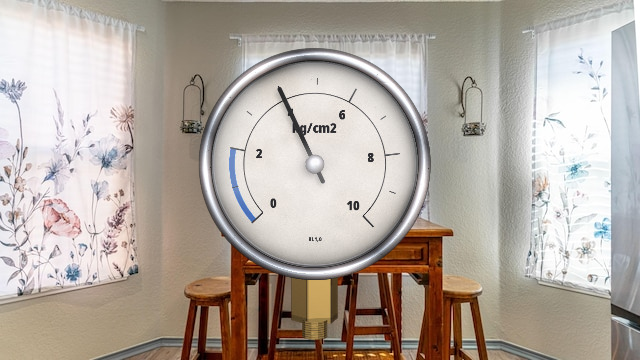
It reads 4 kg/cm²
